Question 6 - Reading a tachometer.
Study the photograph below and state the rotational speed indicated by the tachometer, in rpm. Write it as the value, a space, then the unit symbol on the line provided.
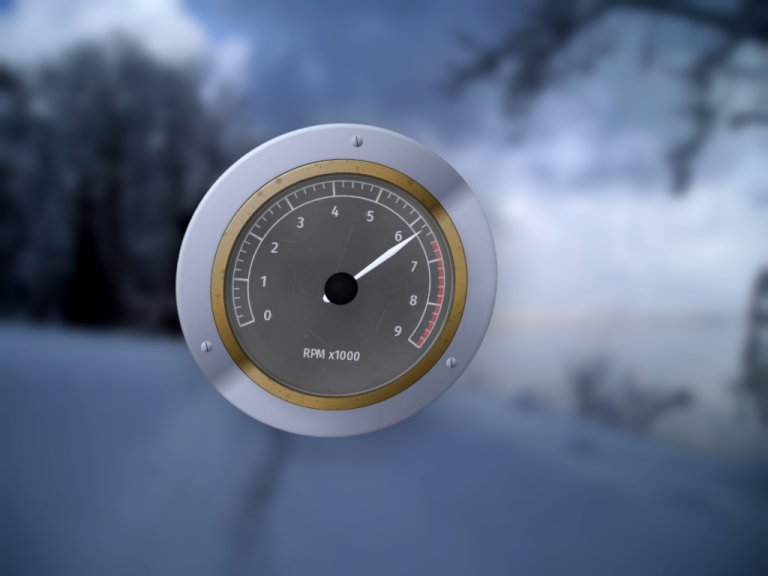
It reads 6200 rpm
